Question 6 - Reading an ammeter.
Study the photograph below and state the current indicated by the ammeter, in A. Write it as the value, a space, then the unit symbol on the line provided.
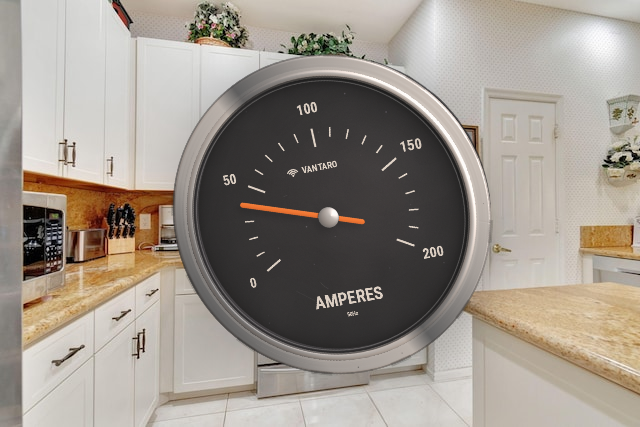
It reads 40 A
